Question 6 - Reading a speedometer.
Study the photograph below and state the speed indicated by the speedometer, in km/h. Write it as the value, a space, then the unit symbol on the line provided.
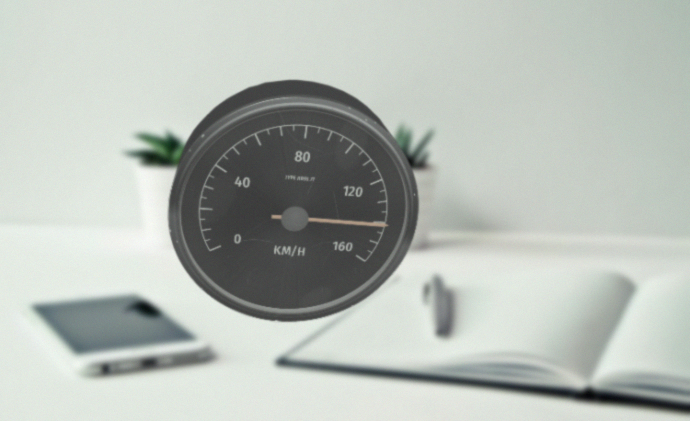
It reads 140 km/h
